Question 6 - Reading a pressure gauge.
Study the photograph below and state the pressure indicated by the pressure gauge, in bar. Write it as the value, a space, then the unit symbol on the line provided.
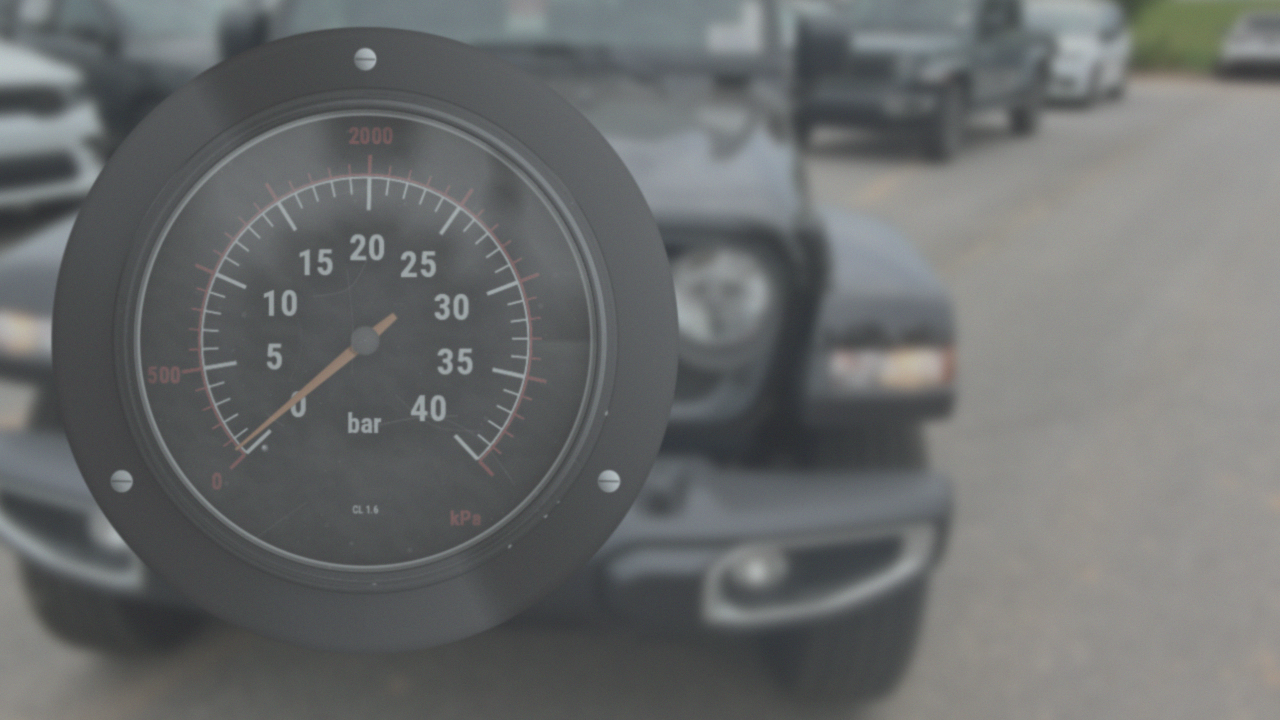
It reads 0.5 bar
